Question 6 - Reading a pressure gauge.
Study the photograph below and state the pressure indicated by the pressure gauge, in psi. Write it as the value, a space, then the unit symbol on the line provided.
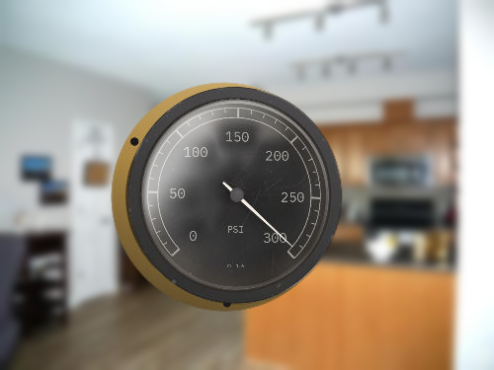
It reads 295 psi
